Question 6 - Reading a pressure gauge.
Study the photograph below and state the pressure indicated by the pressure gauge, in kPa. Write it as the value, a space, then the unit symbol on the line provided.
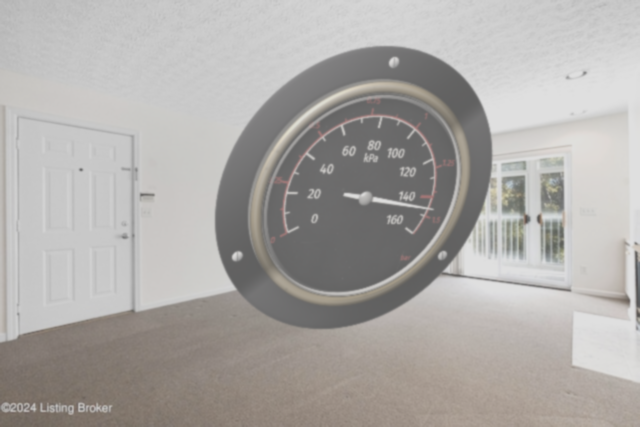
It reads 145 kPa
